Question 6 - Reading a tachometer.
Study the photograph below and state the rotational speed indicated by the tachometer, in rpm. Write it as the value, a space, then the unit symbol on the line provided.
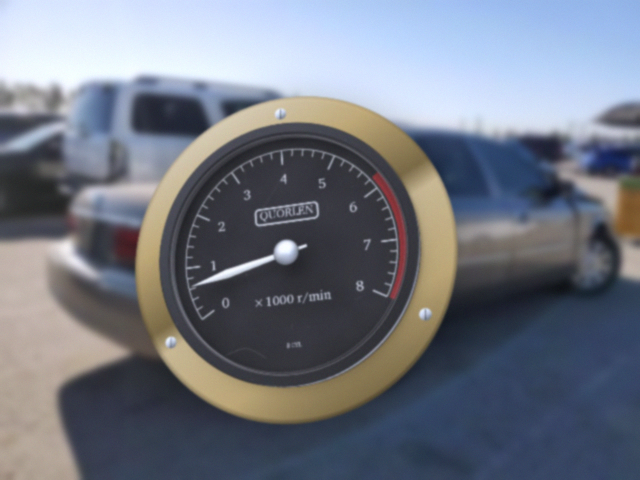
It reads 600 rpm
